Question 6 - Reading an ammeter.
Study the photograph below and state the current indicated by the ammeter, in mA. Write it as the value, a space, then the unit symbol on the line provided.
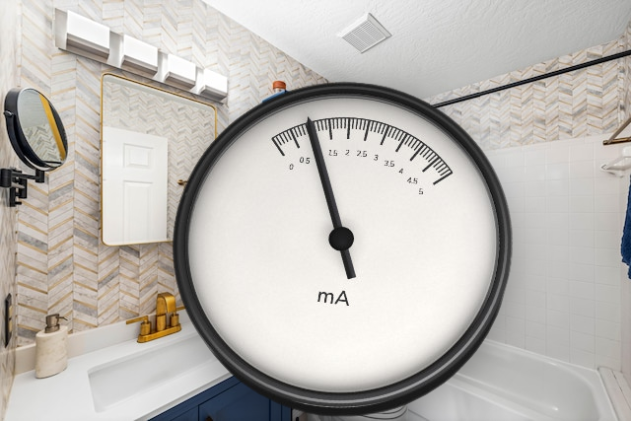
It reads 1 mA
